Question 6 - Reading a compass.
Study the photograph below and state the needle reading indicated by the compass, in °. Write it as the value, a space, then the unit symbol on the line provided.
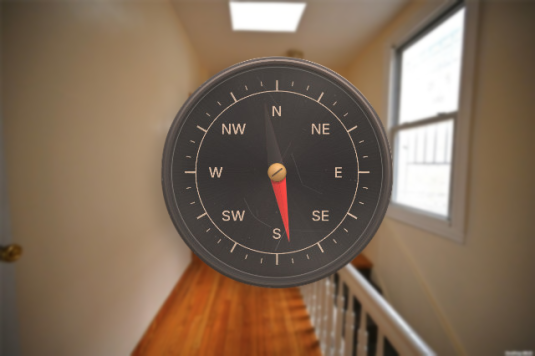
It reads 170 °
